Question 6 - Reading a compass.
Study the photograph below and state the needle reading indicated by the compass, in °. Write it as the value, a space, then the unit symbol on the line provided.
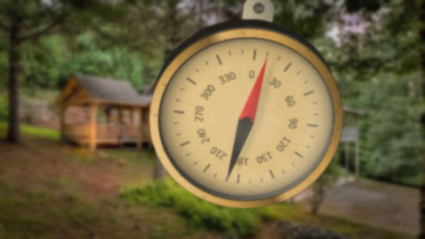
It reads 10 °
